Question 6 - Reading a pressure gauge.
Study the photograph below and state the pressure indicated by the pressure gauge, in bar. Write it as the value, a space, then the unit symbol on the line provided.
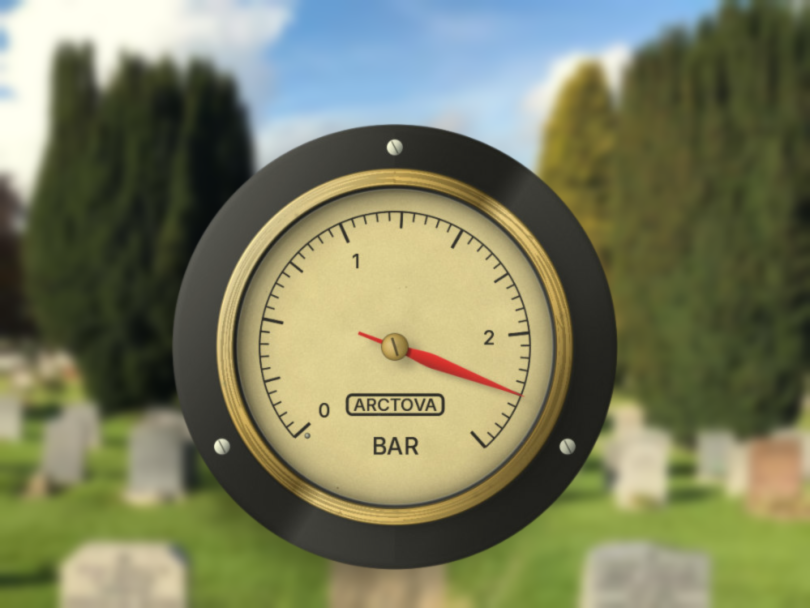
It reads 2.25 bar
